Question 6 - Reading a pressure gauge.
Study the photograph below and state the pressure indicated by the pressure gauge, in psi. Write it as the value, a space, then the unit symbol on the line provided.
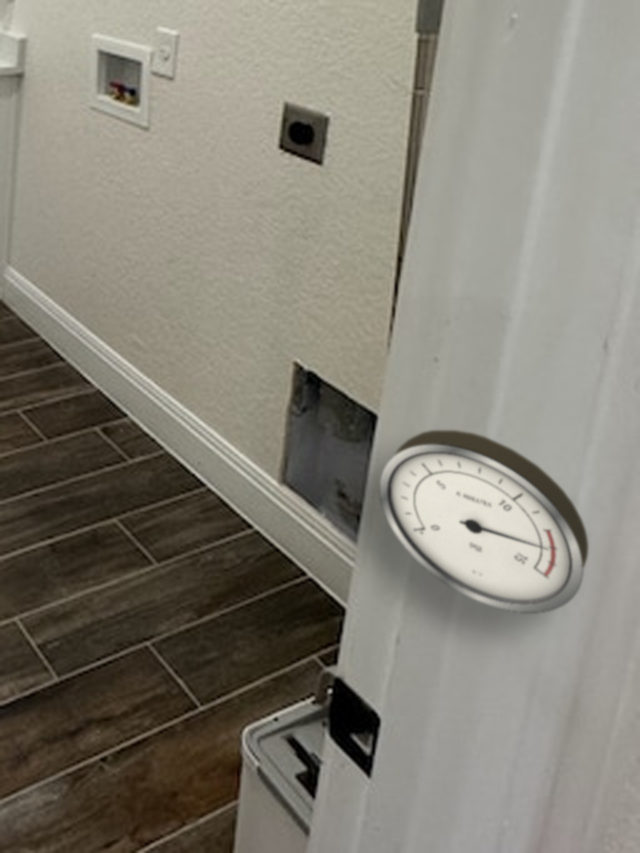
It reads 13 psi
